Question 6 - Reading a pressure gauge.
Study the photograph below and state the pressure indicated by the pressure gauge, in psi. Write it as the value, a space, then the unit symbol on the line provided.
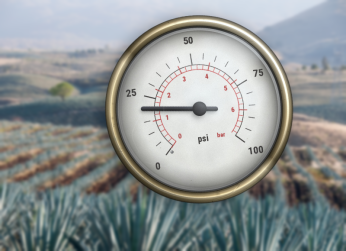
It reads 20 psi
